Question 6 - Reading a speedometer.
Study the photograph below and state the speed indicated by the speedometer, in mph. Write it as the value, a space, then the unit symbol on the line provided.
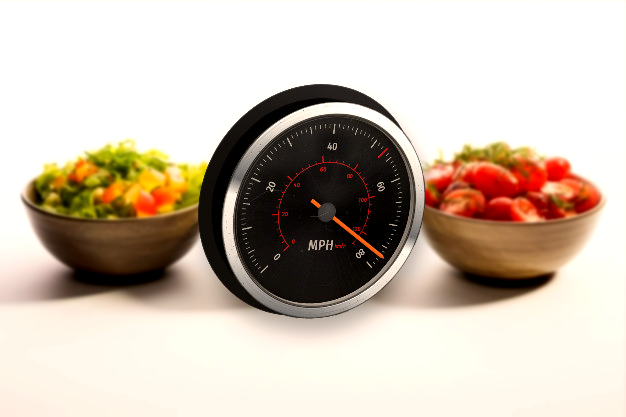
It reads 77 mph
